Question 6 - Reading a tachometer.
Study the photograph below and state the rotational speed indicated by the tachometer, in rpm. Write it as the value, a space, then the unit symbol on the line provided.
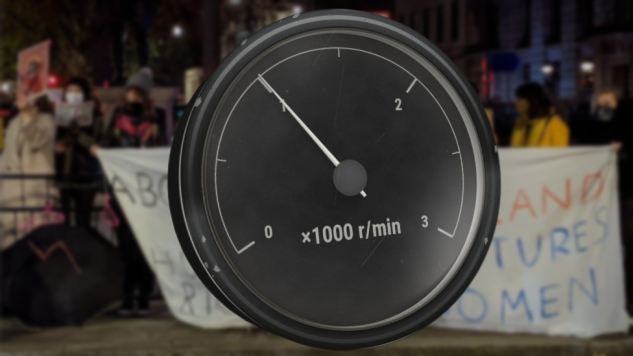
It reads 1000 rpm
